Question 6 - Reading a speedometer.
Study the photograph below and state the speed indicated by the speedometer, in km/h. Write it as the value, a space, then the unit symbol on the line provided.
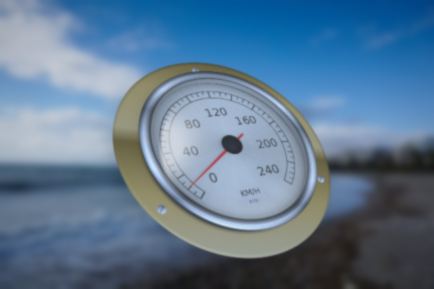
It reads 10 km/h
